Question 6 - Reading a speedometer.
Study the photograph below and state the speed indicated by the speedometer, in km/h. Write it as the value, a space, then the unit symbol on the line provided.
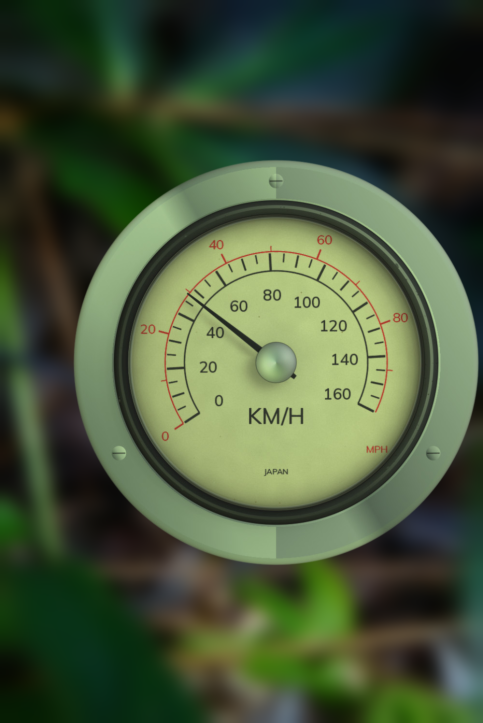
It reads 47.5 km/h
